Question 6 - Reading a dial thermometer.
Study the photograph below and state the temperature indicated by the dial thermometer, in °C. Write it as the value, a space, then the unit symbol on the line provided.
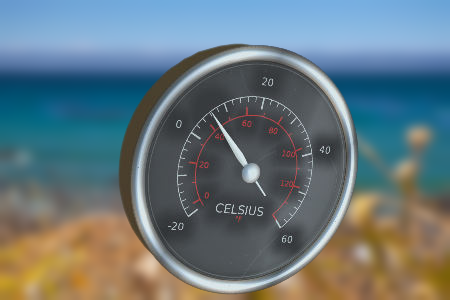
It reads 6 °C
